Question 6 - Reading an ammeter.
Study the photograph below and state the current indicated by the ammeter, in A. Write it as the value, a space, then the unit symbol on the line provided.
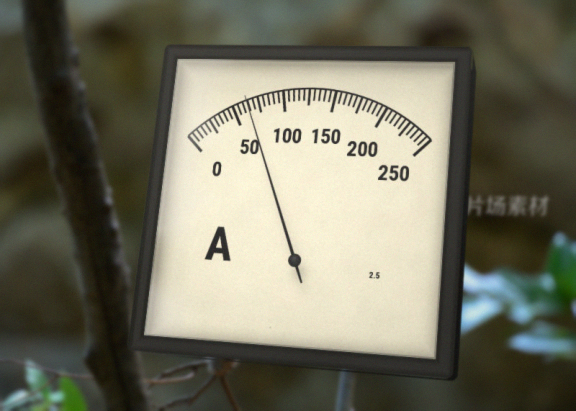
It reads 65 A
